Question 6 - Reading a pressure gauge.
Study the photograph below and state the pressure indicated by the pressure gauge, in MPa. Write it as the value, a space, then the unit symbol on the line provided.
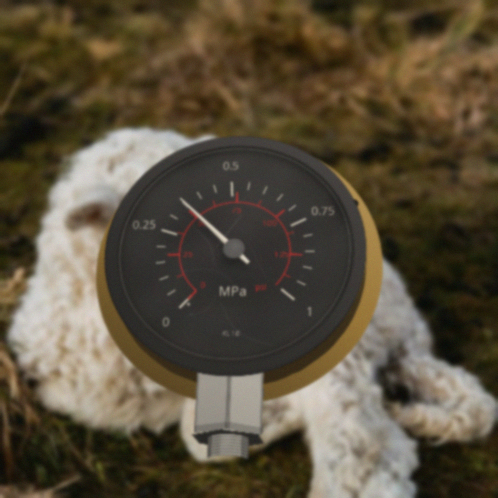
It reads 0.35 MPa
